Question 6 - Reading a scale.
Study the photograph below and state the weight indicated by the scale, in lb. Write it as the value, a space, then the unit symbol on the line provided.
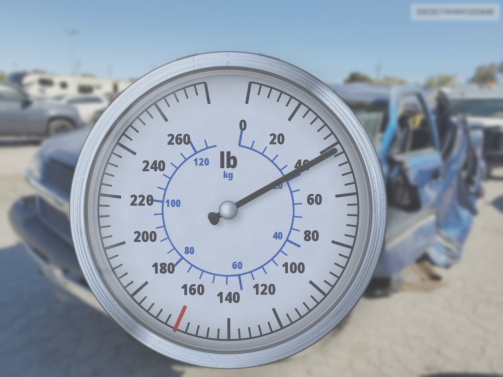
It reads 42 lb
